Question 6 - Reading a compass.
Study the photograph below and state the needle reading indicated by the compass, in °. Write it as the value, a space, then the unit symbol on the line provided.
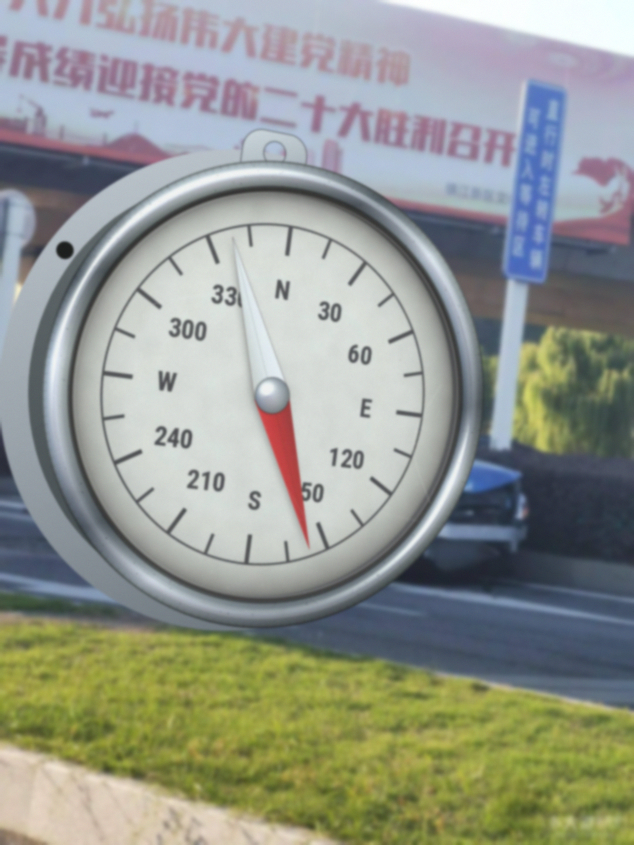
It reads 157.5 °
